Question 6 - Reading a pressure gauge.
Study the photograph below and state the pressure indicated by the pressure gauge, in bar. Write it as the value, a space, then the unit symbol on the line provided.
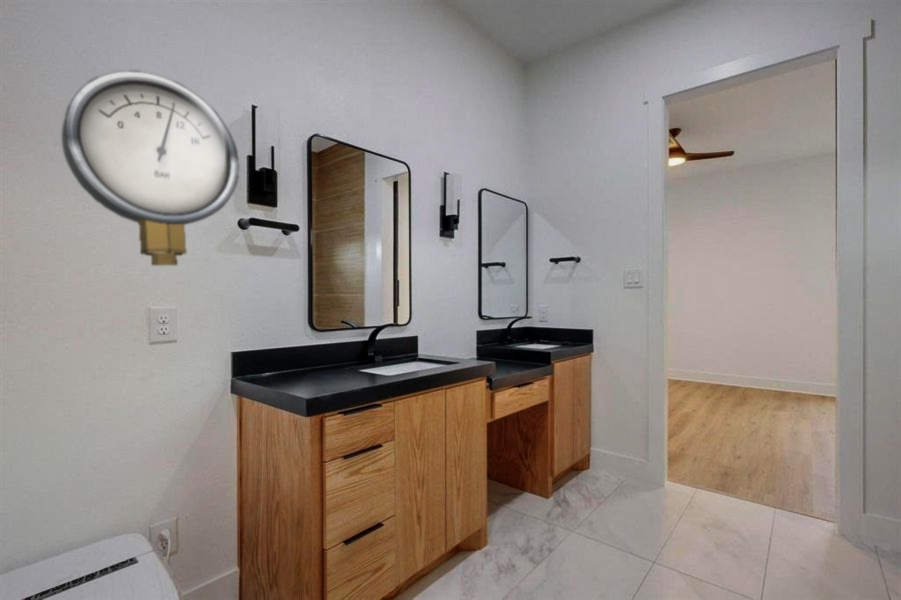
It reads 10 bar
